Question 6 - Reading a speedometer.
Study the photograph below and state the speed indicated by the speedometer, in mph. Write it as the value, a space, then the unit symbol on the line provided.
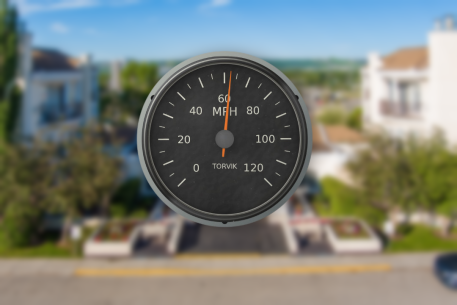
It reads 62.5 mph
